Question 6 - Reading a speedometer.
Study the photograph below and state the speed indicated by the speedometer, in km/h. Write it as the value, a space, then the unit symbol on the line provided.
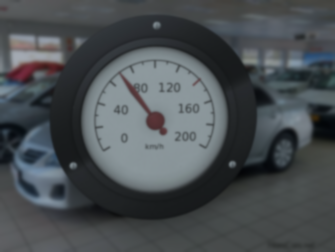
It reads 70 km/h
